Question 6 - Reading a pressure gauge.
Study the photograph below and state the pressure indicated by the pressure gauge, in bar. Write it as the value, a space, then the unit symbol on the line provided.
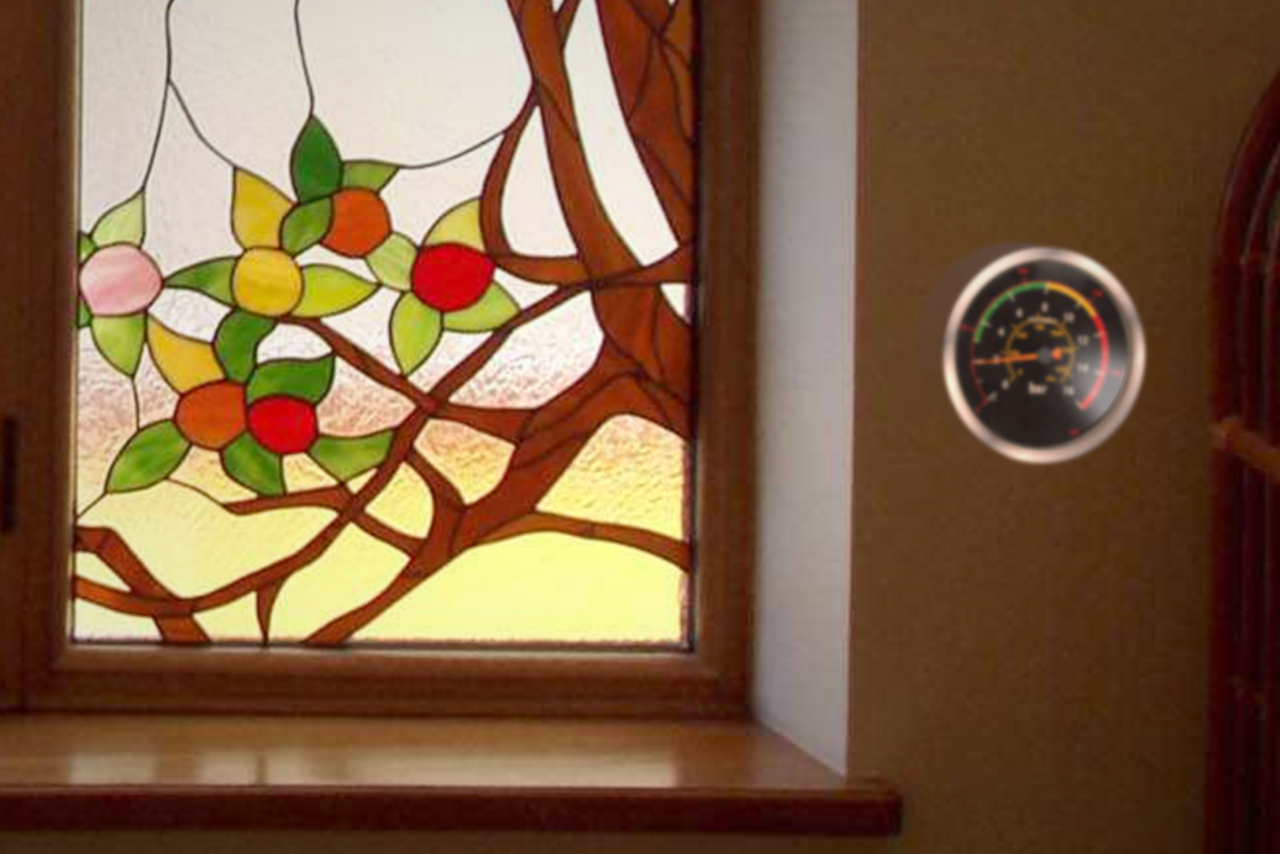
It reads 2 bar
